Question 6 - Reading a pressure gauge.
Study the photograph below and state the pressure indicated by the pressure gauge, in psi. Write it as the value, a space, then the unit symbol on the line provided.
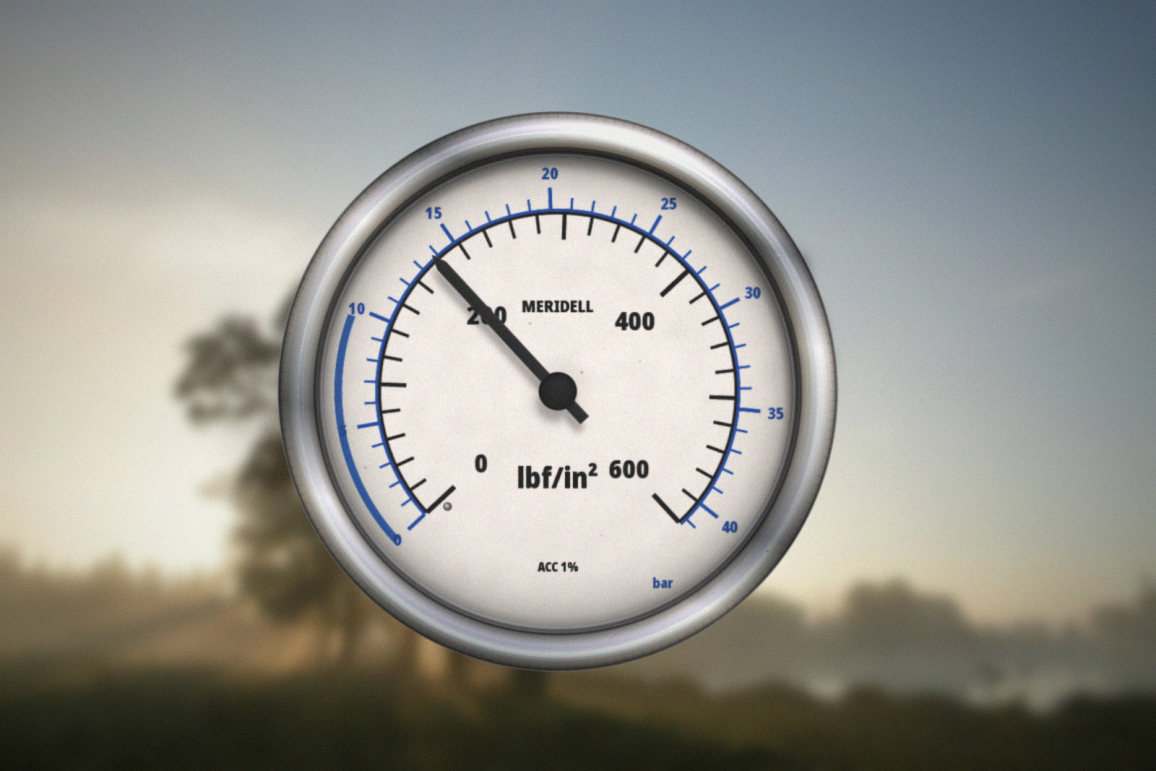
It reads 200 psi
